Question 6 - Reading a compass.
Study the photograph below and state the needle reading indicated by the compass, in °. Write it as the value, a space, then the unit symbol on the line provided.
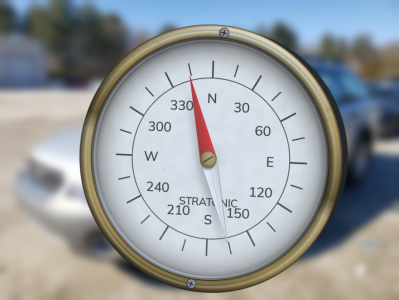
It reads 345 °
